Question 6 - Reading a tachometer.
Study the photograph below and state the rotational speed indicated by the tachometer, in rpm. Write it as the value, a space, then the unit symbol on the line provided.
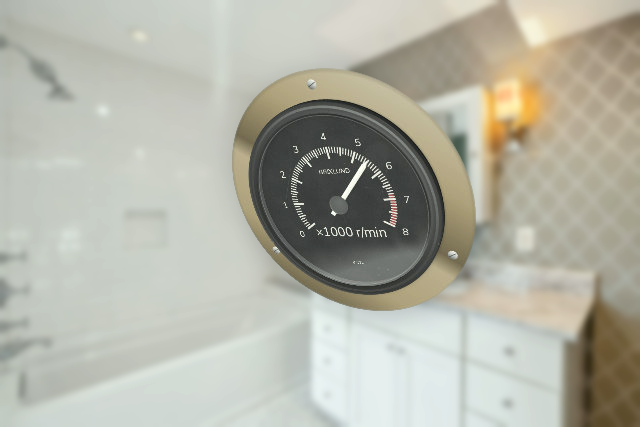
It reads 5500 rpm
